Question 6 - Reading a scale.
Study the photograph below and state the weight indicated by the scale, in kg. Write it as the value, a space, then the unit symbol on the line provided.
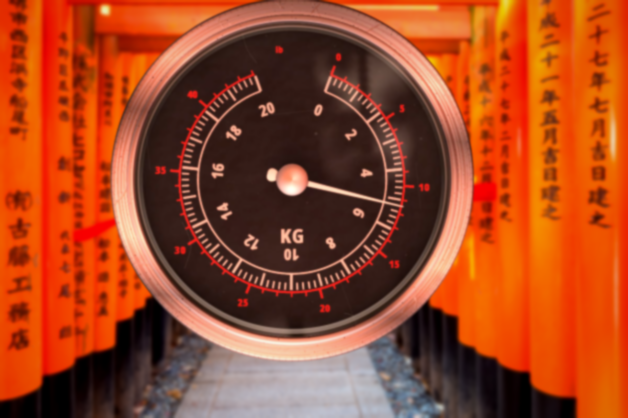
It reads 5.2 kg
